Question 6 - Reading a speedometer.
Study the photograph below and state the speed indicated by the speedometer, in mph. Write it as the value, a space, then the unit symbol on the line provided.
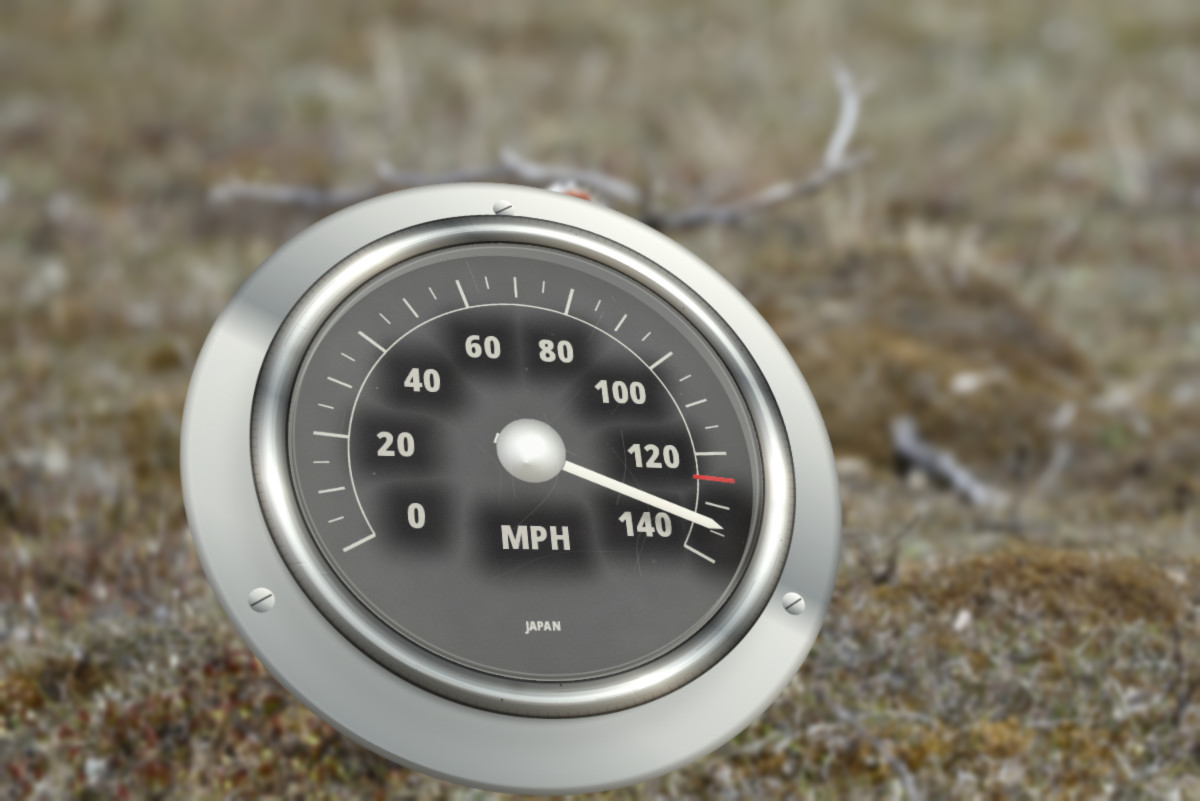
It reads 135 mph
